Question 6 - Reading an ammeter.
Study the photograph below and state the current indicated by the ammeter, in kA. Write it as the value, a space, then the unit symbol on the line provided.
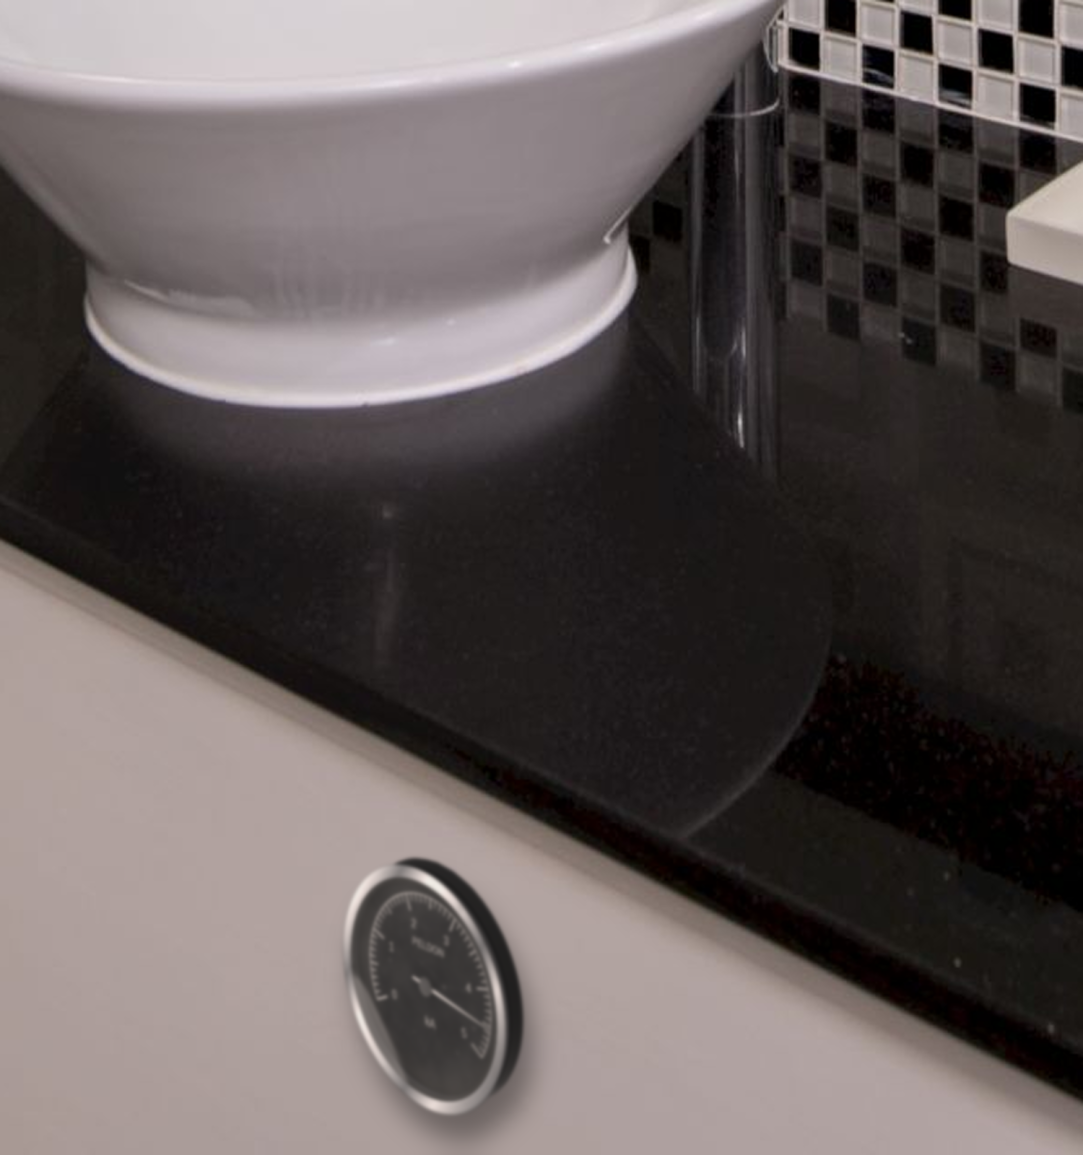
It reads 4.5 kA
